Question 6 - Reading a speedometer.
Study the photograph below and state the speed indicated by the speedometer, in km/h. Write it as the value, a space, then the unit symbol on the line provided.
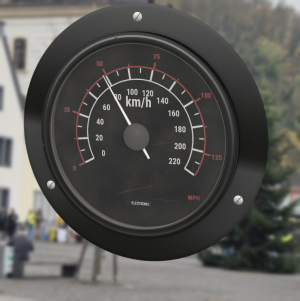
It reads 80 km/h
